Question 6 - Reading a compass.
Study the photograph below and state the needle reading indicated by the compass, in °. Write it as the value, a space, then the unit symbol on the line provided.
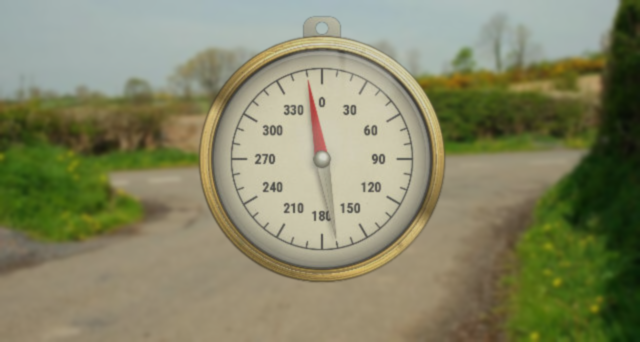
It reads 350 °
